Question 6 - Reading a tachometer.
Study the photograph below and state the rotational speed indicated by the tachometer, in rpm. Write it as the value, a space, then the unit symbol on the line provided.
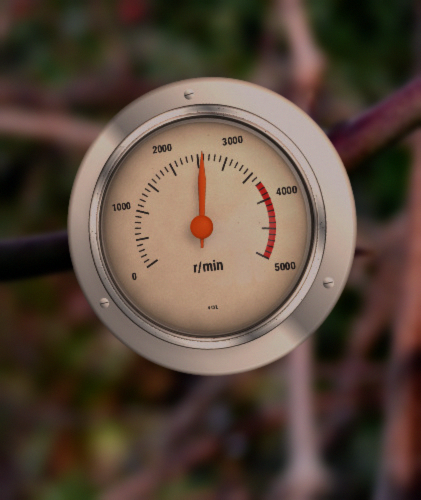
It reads 2600 rpm
